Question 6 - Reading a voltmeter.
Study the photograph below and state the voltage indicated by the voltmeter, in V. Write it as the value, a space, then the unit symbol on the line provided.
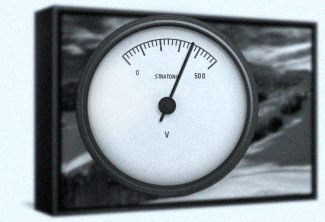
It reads 360 V
